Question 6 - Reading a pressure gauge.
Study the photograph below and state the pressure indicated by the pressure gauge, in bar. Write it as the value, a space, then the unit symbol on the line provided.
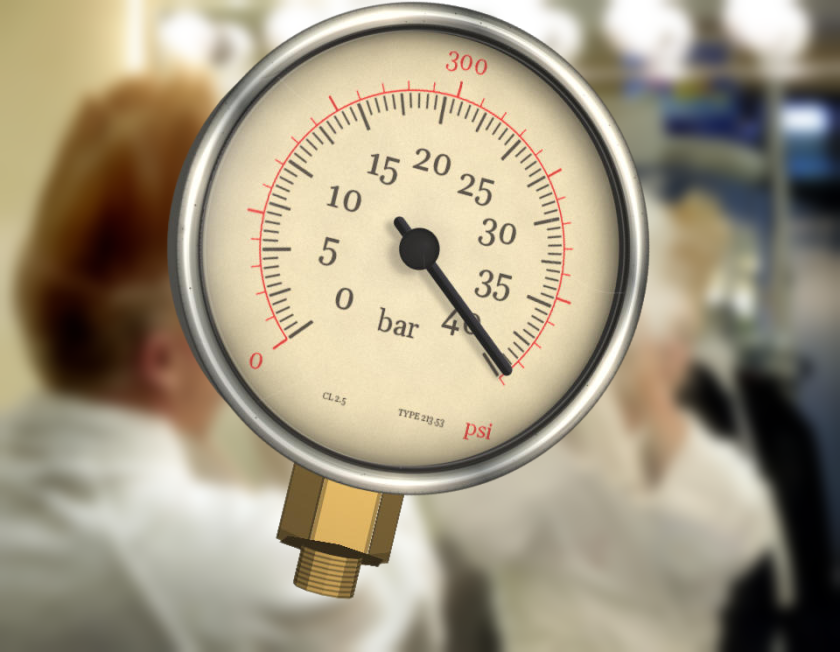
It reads 39.5 bar
